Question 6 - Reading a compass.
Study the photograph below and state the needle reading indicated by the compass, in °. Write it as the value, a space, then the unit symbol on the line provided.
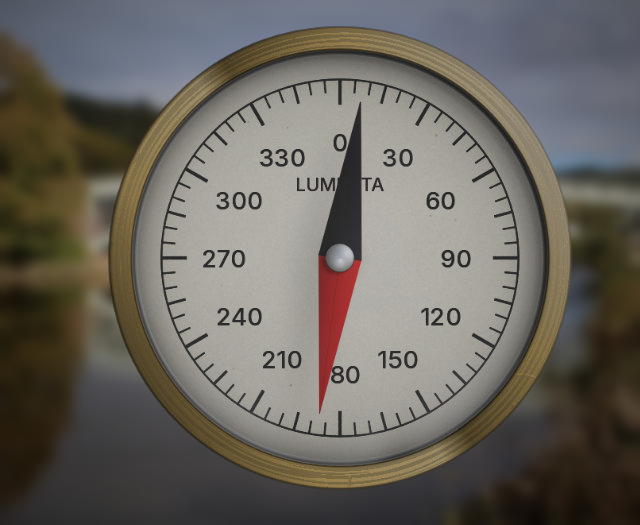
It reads 187.5 °
